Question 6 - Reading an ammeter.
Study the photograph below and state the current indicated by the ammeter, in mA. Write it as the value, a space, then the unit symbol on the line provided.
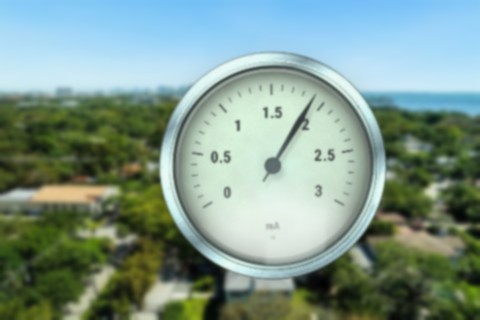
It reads 1.9 mA
